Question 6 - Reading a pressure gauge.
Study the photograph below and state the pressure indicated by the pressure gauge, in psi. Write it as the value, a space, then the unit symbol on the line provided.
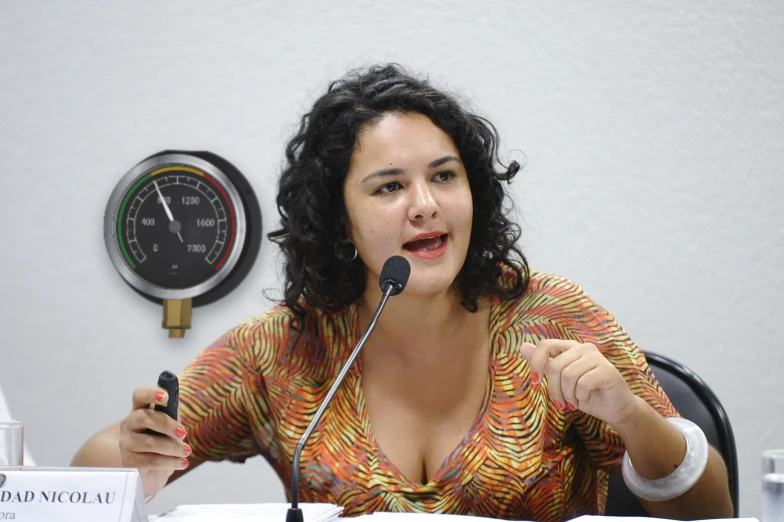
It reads 800 psi
